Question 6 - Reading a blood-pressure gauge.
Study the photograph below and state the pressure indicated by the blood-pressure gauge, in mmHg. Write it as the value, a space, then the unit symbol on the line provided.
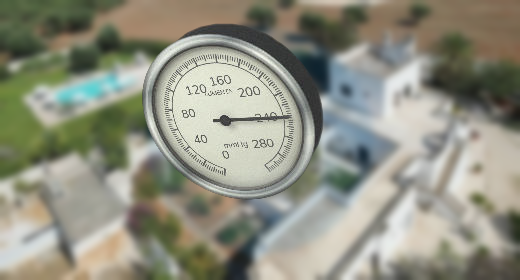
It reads 240 mmHg
